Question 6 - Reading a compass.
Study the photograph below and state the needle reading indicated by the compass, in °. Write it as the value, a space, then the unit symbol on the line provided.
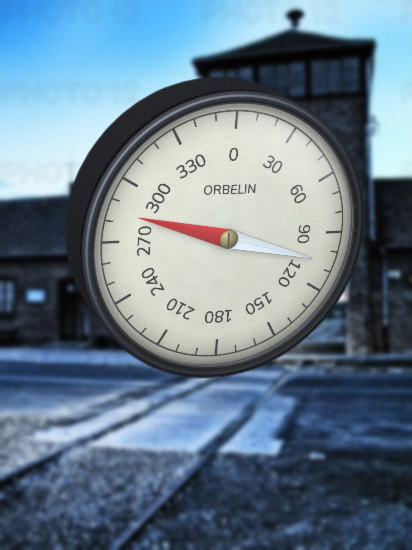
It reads 285 °
